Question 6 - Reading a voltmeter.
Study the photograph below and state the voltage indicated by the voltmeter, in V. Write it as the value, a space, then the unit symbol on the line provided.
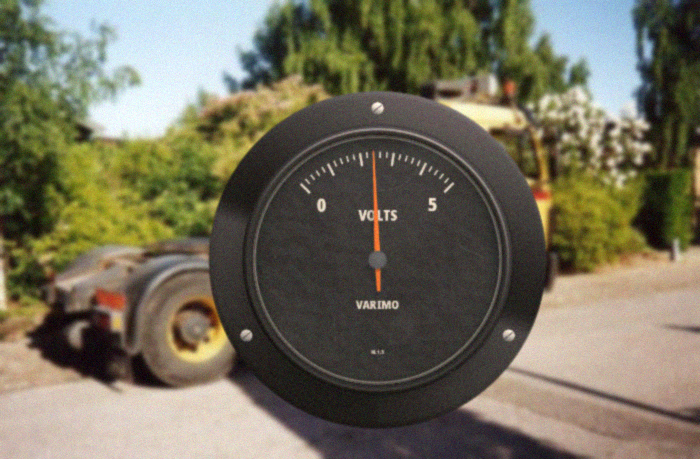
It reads 2.4 V
